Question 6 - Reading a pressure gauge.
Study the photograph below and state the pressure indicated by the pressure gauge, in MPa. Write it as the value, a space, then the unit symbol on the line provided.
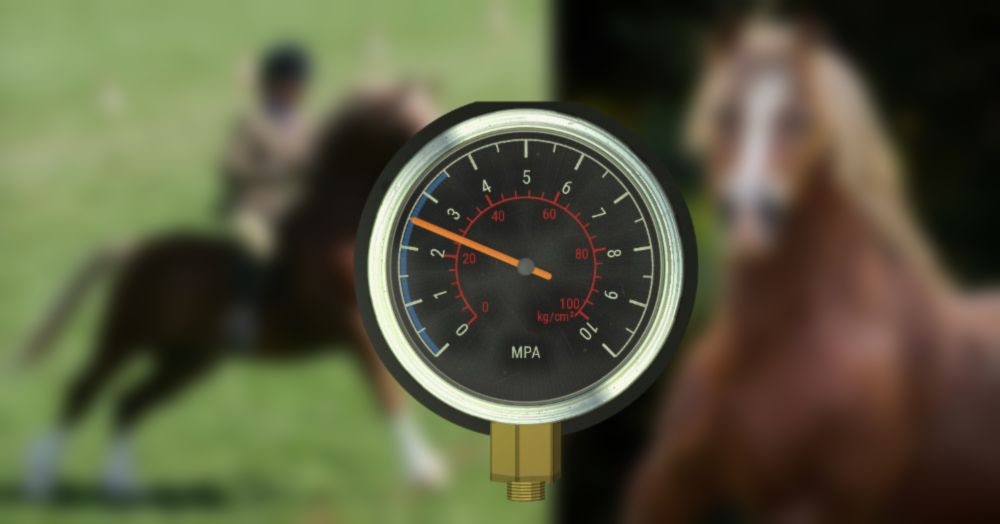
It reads 2.5 MPa
